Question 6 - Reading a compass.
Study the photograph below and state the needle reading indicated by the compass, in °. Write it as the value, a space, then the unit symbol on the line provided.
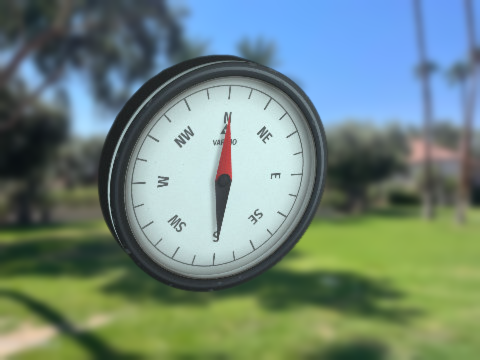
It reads 0 °
